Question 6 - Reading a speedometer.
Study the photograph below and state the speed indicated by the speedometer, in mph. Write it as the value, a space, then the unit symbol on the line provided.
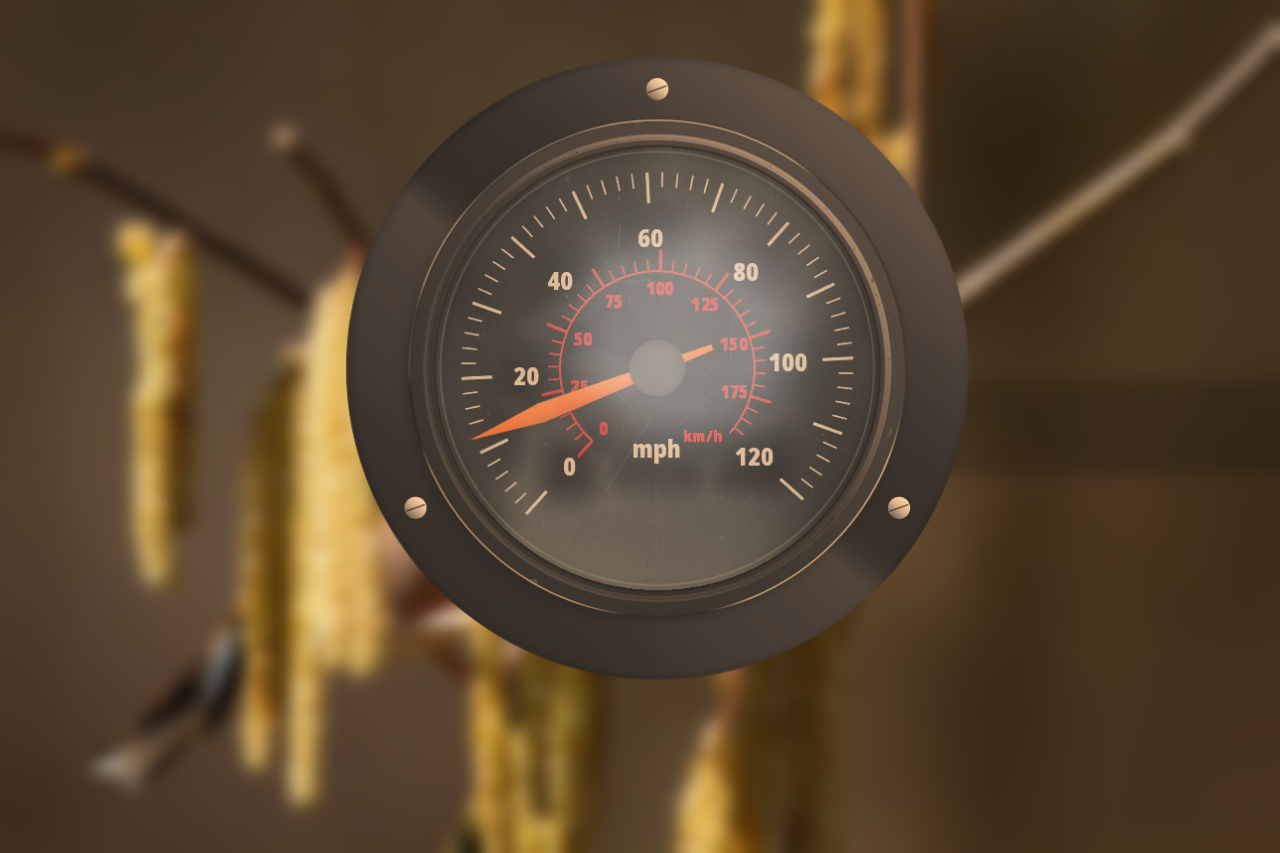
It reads 12 mph
